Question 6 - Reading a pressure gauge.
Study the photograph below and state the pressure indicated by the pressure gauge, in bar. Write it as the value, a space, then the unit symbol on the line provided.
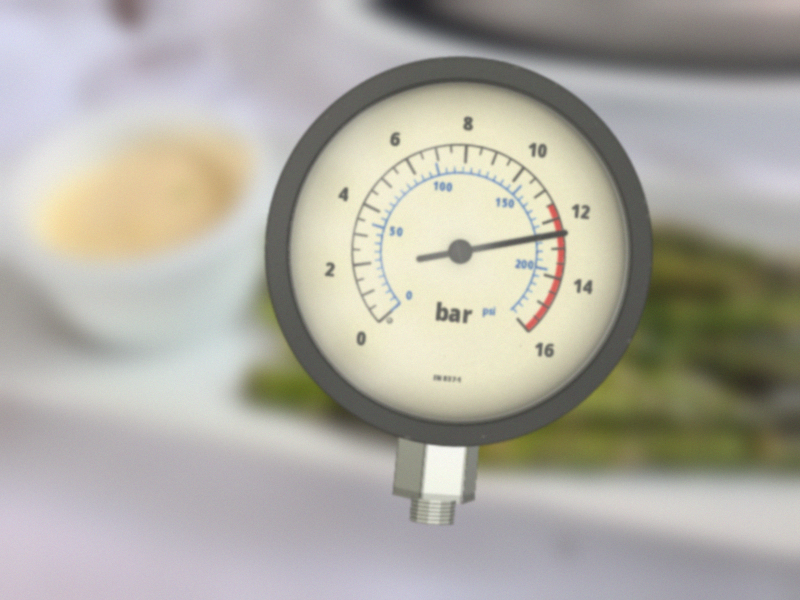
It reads 12.5 bar
